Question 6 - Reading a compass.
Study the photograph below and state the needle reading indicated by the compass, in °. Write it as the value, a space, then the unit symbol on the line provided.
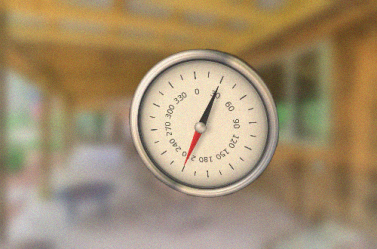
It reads 210 °
